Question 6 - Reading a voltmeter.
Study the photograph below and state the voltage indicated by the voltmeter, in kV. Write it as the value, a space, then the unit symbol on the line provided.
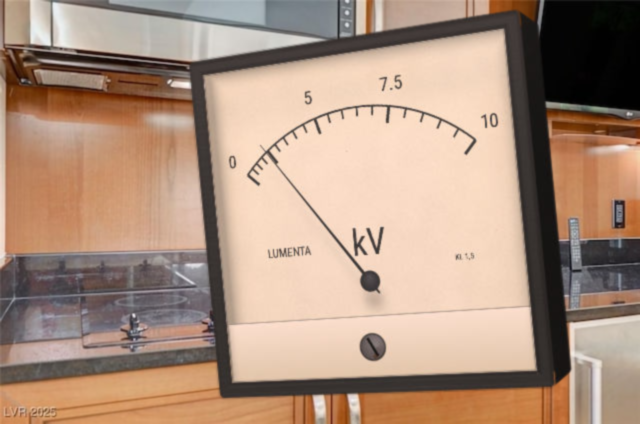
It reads 2.5 kV
